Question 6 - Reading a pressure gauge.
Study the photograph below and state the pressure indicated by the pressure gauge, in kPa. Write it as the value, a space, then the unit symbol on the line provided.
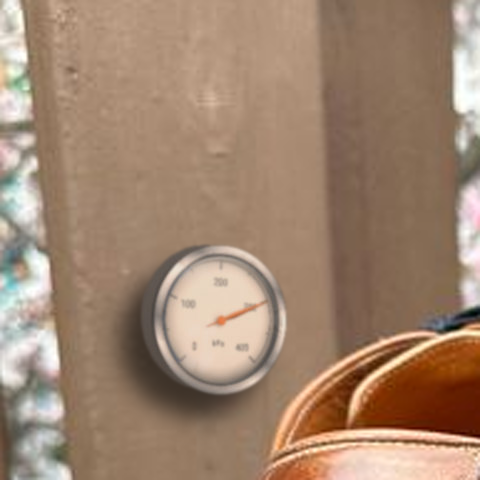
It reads 300 kPa
